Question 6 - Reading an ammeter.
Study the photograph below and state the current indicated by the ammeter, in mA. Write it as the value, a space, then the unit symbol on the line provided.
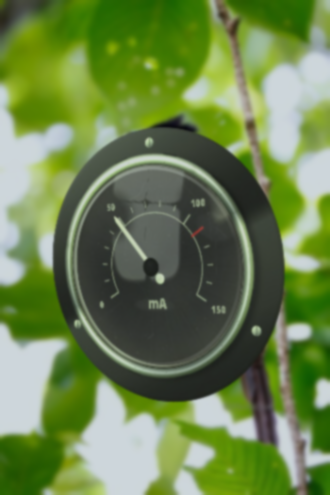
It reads 50 mA
